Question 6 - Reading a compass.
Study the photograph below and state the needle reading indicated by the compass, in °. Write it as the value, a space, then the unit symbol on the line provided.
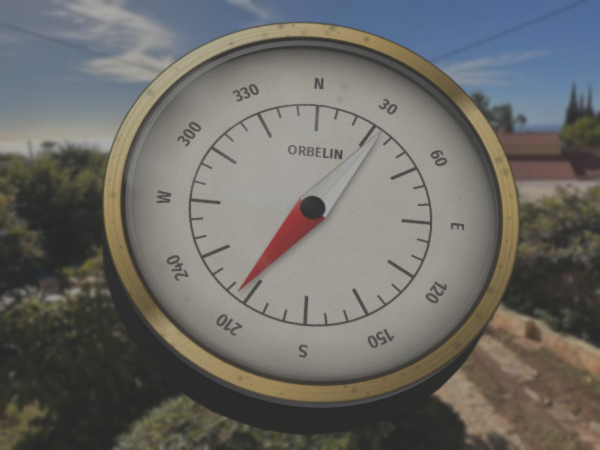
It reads 215 °
